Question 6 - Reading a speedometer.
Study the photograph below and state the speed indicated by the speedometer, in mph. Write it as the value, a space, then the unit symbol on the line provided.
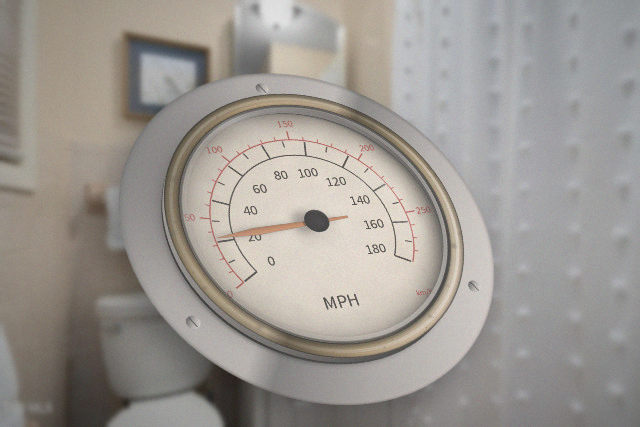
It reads 20 mph
